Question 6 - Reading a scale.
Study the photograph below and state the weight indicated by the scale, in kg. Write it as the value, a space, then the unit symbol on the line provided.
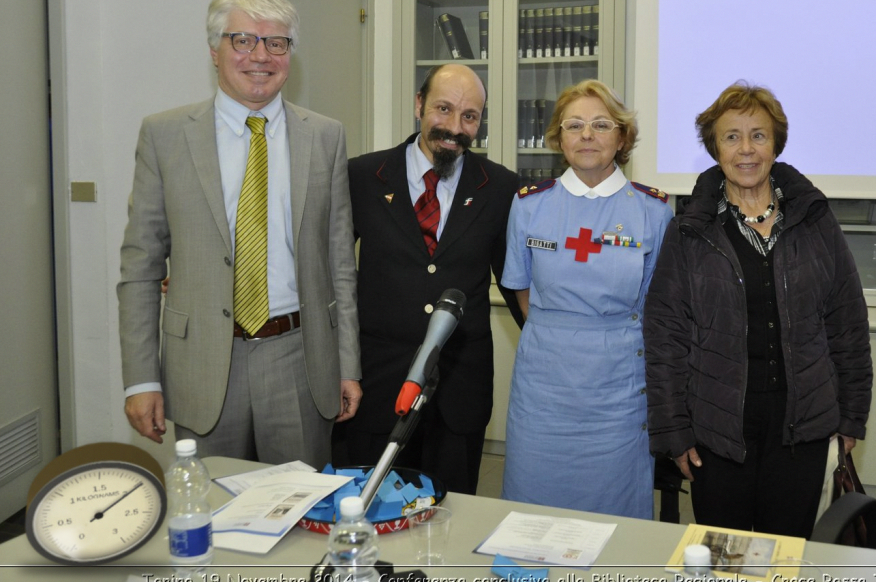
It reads 2 kg
